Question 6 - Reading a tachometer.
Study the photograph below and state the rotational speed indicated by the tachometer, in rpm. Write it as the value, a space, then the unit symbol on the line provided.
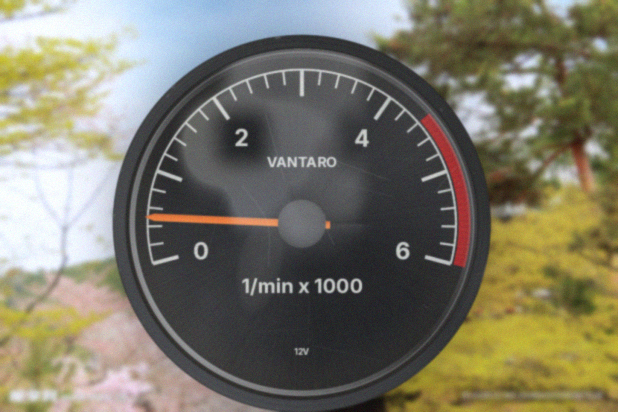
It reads 500 rpm
